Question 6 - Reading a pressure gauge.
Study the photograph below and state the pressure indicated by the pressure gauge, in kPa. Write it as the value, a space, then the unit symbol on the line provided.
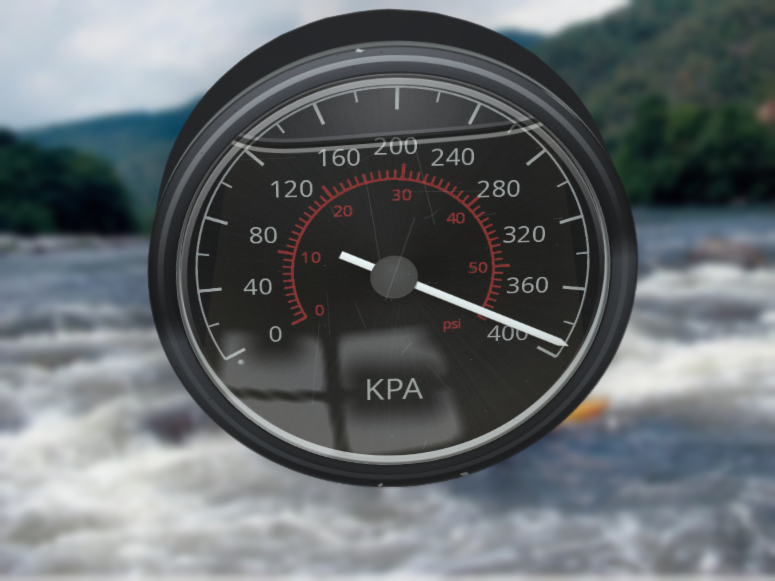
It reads 390 kPa
